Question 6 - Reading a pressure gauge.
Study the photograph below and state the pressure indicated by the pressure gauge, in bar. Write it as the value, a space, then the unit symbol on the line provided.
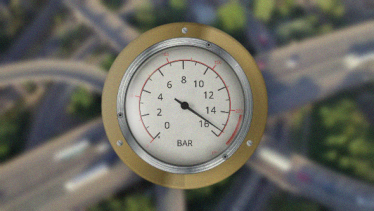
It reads 15.5 bar
